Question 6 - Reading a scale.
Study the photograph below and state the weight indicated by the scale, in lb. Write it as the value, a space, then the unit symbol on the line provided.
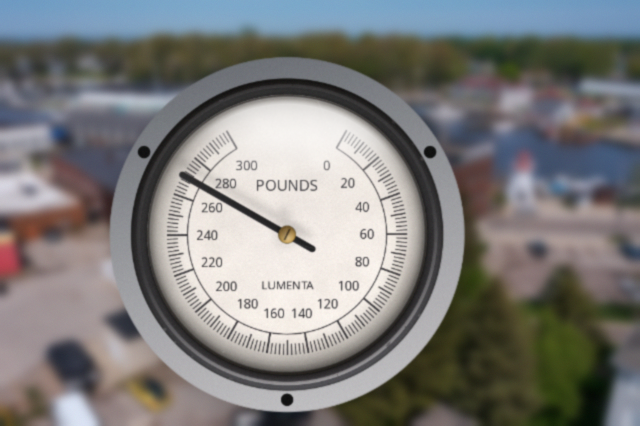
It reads 270 lb
